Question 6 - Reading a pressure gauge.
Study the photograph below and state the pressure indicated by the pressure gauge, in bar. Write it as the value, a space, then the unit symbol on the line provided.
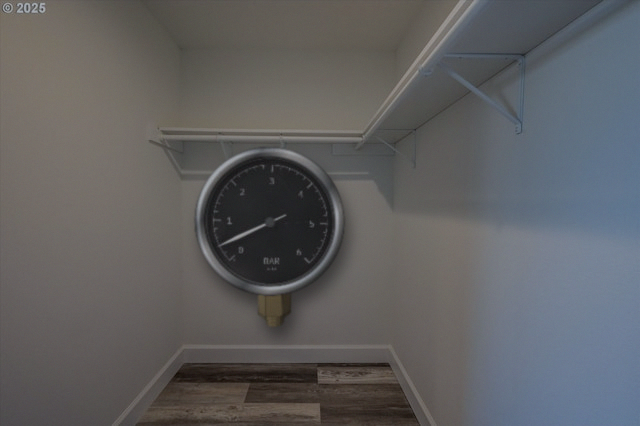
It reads 0.4 bar
